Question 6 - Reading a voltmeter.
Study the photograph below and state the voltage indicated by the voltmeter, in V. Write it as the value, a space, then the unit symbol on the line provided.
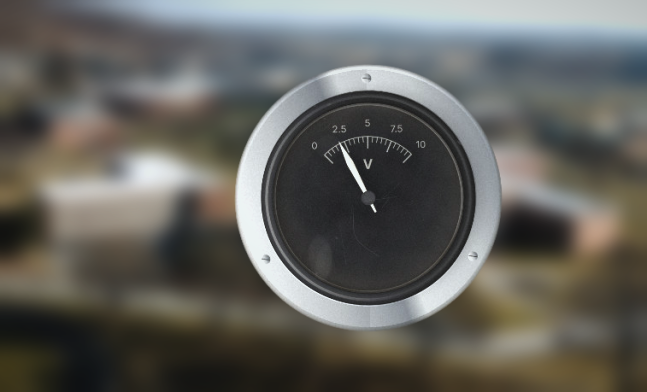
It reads 2 V
